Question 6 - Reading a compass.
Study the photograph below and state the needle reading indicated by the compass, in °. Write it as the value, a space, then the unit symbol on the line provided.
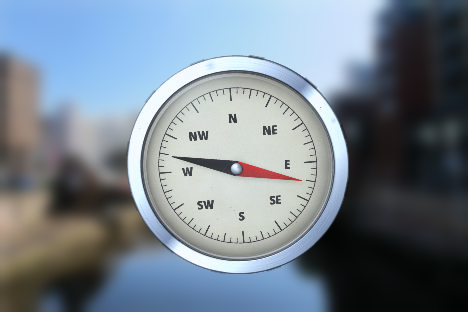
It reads 105 °
